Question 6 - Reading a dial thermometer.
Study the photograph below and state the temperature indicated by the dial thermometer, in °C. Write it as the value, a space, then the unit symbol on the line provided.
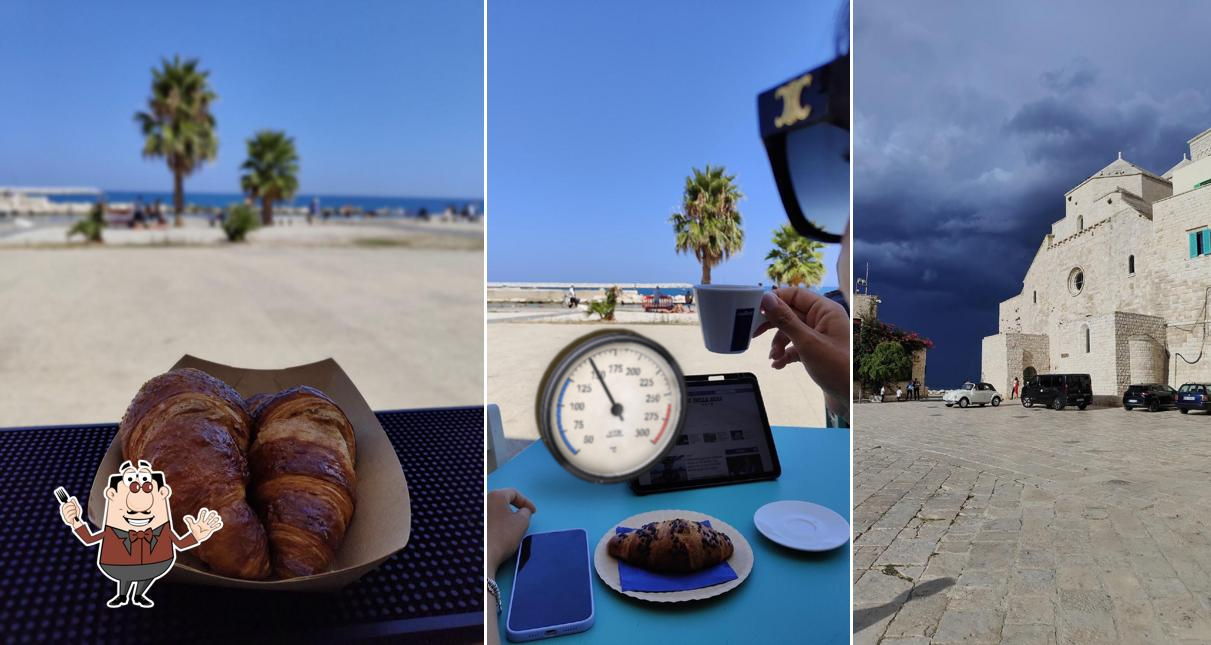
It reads 150 °C
